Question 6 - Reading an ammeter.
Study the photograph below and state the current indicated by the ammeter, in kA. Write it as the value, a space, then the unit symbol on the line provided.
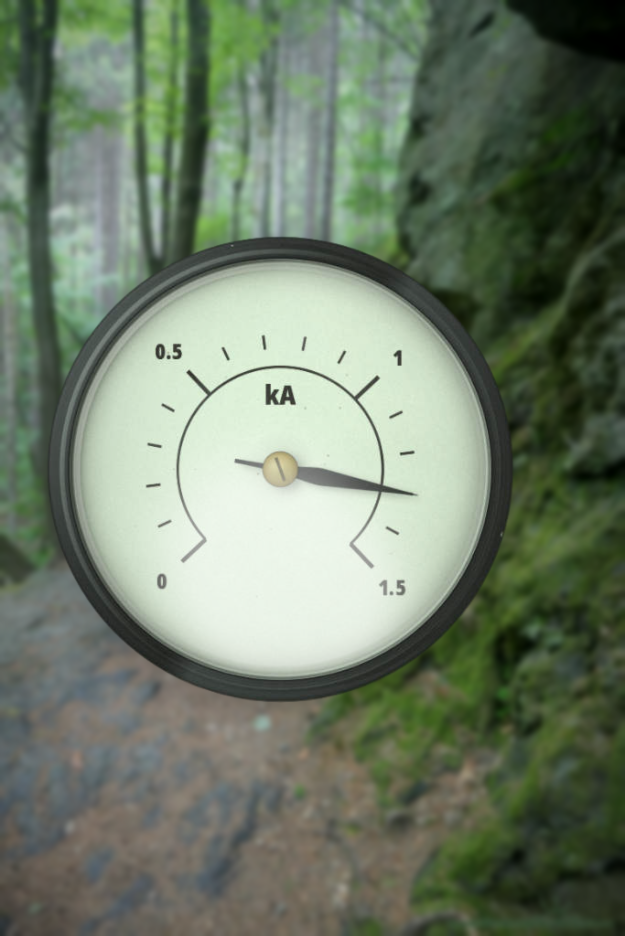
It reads 1.3 kA
